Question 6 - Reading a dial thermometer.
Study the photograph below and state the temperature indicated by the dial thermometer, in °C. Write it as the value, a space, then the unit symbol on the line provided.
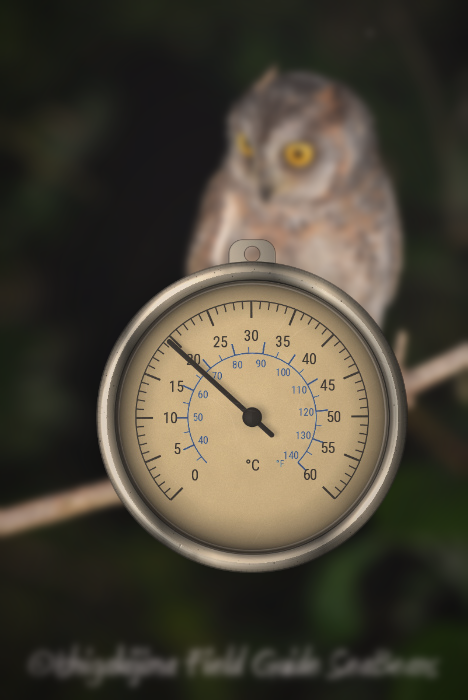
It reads 19.5 °C
